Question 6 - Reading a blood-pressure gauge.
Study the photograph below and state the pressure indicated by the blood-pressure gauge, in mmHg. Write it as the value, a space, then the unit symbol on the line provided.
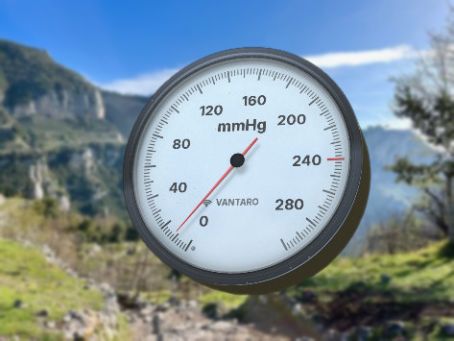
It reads 10 mmHg
